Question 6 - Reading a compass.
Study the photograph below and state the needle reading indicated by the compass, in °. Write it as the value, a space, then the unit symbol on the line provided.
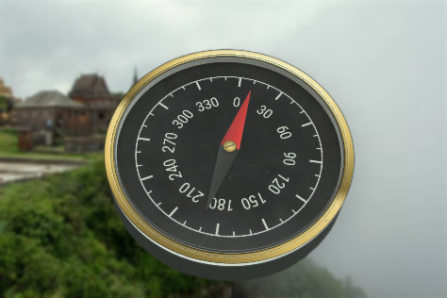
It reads 10 °
